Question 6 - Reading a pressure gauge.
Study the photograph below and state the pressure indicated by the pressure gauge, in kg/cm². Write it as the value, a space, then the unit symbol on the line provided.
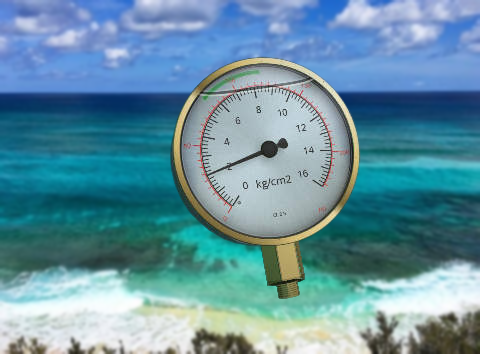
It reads 2 kg/cm²
